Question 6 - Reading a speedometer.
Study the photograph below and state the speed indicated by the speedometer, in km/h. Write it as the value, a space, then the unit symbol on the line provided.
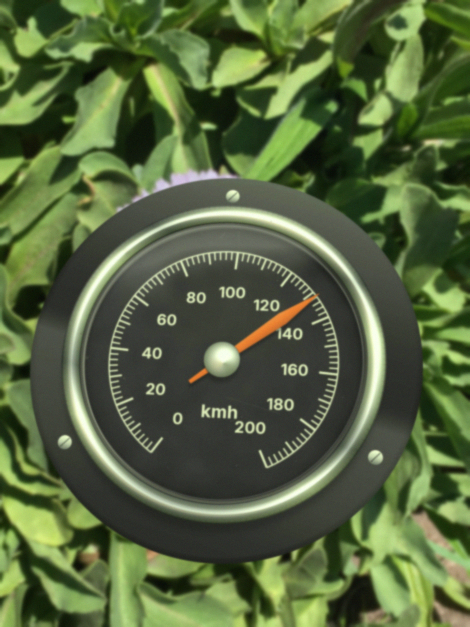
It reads 132 km/h
